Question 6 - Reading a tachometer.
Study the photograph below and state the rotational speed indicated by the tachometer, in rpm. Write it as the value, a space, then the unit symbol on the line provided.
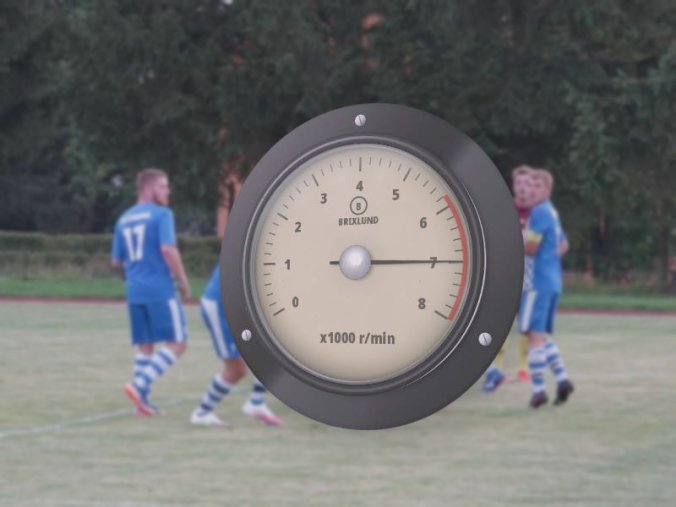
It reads 7000 rpm
